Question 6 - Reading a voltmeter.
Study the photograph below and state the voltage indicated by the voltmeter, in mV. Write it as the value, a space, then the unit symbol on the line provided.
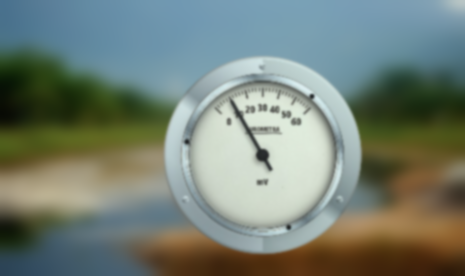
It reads 10 mV
